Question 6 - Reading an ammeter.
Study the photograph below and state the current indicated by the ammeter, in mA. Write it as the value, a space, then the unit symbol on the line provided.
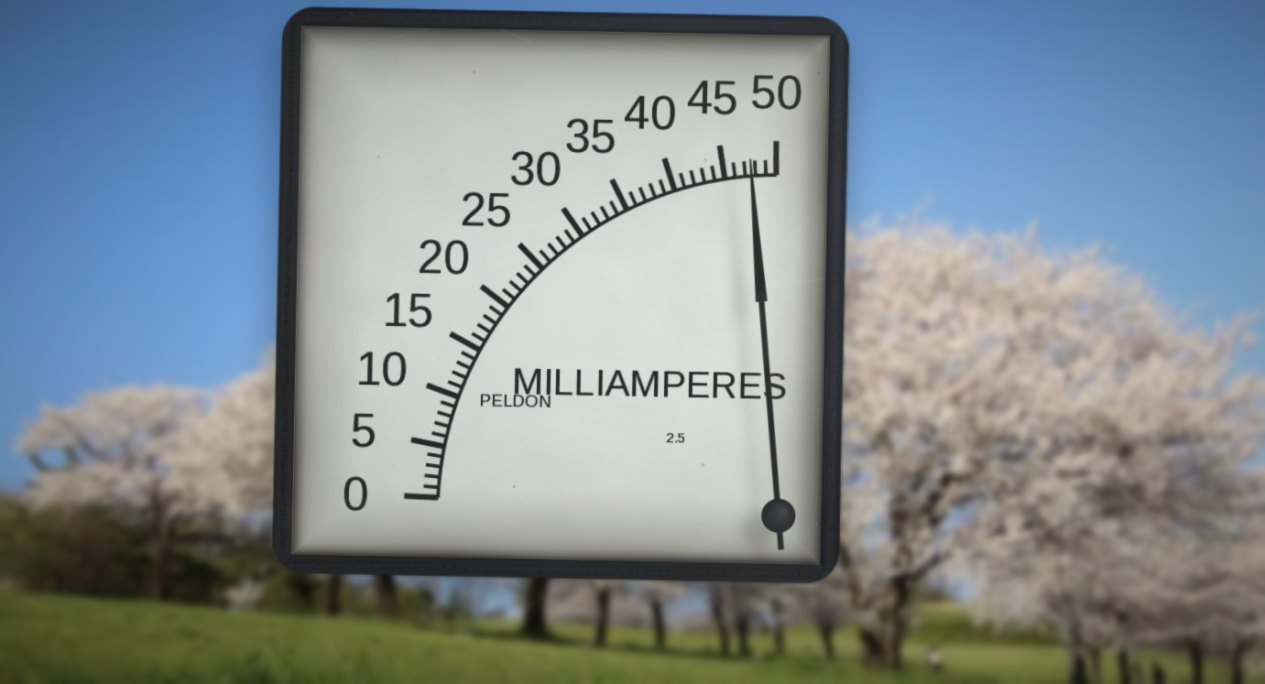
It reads 47.5 mA
